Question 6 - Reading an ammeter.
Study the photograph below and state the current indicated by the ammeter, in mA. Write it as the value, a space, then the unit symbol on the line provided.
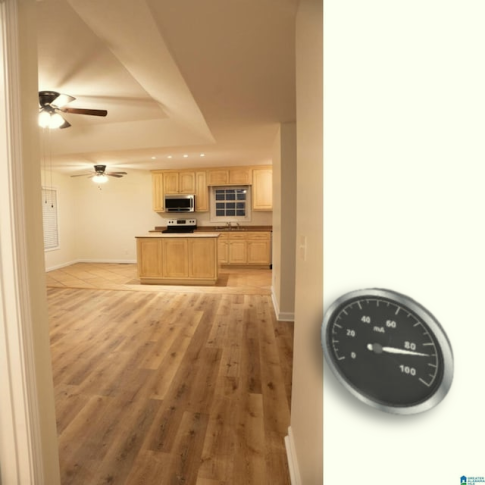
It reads 85 mA
